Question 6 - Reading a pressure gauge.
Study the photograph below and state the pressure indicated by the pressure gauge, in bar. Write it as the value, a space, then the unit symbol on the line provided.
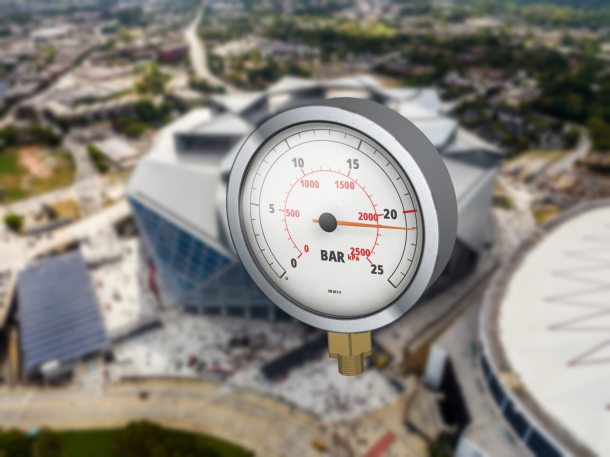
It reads 21 bar
